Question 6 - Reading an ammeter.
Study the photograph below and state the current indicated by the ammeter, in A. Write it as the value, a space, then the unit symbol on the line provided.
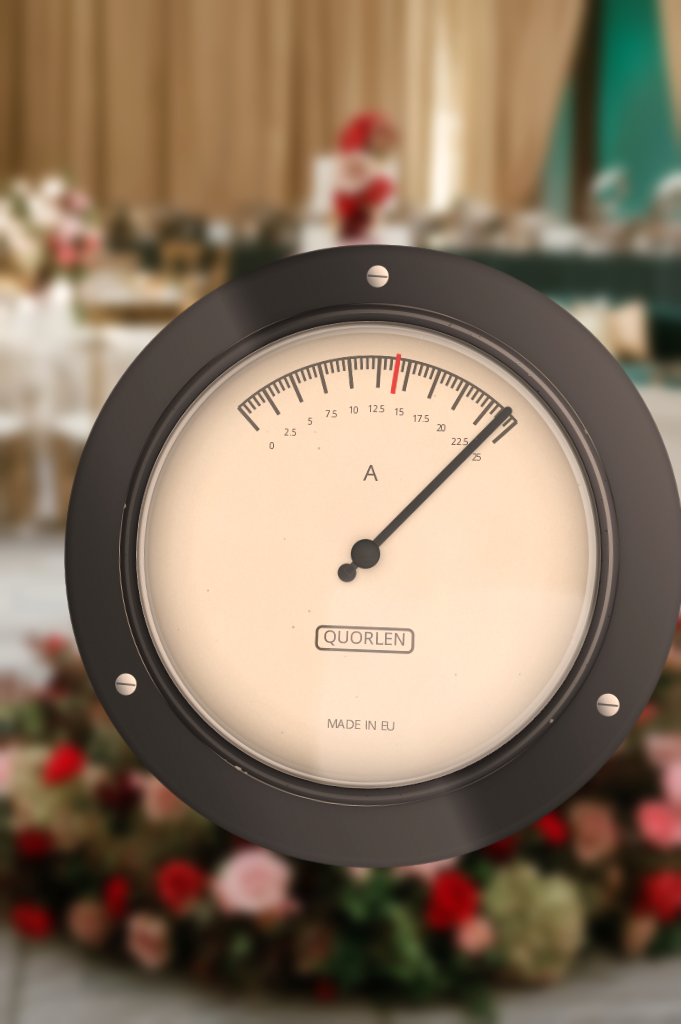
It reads 24 A
